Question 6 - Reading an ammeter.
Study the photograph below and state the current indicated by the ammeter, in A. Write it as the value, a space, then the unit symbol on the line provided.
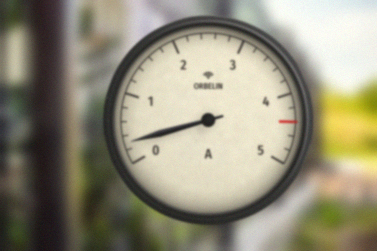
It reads 0.3 A
